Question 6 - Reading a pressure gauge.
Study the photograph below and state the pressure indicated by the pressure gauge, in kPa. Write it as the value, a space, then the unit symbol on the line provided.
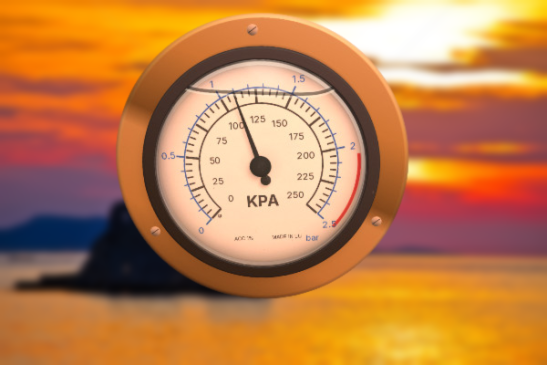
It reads 110 kPa
